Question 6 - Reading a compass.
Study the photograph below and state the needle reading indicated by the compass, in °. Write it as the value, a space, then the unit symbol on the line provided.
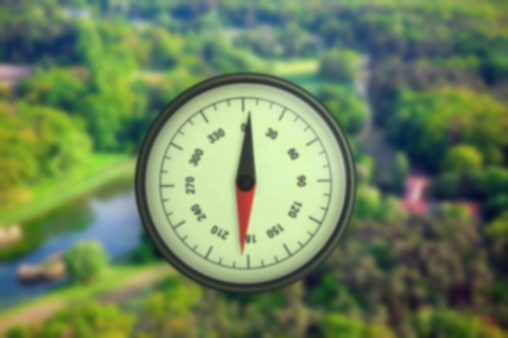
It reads 185 °
